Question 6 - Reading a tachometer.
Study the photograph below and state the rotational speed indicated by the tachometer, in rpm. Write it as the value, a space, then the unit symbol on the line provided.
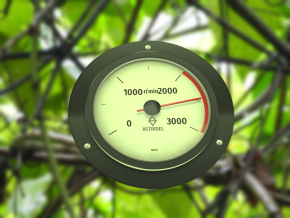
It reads 2500 rpm
